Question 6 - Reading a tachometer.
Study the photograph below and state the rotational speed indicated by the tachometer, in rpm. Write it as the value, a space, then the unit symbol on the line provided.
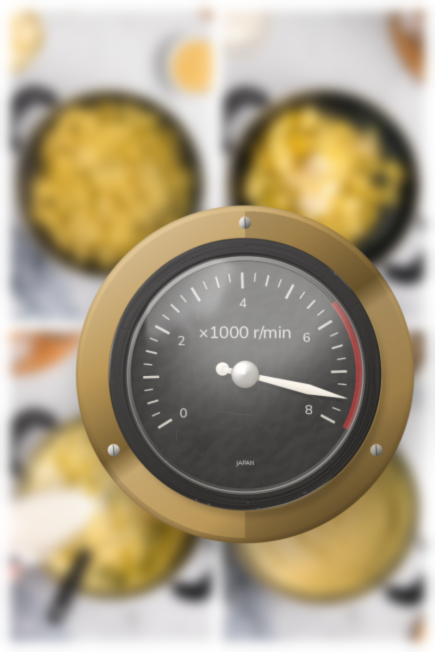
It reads 7500 rpm
